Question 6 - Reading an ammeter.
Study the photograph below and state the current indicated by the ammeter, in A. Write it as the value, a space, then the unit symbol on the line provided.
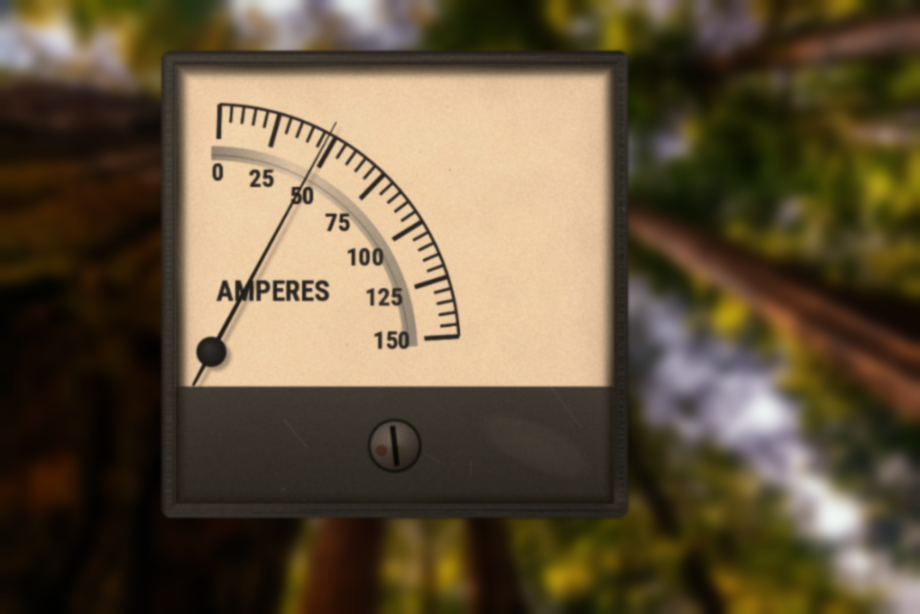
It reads 47.5 A
